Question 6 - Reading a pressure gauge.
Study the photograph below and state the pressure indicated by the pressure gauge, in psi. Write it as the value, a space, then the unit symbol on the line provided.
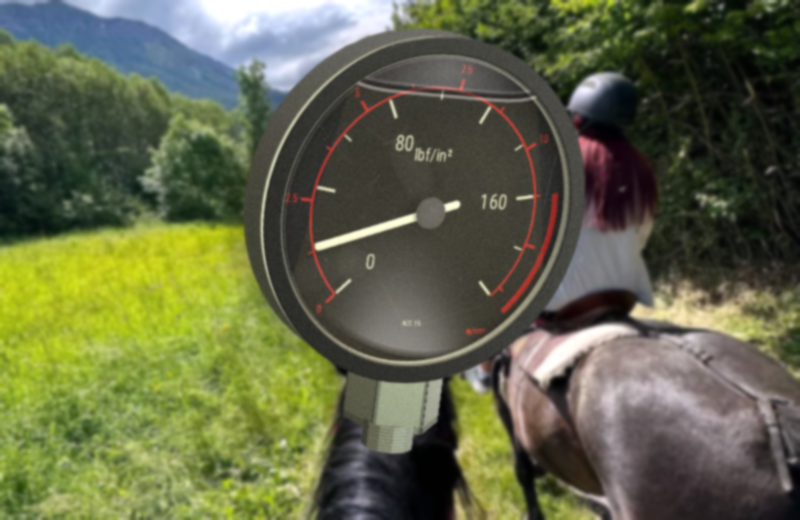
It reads 20 psi
